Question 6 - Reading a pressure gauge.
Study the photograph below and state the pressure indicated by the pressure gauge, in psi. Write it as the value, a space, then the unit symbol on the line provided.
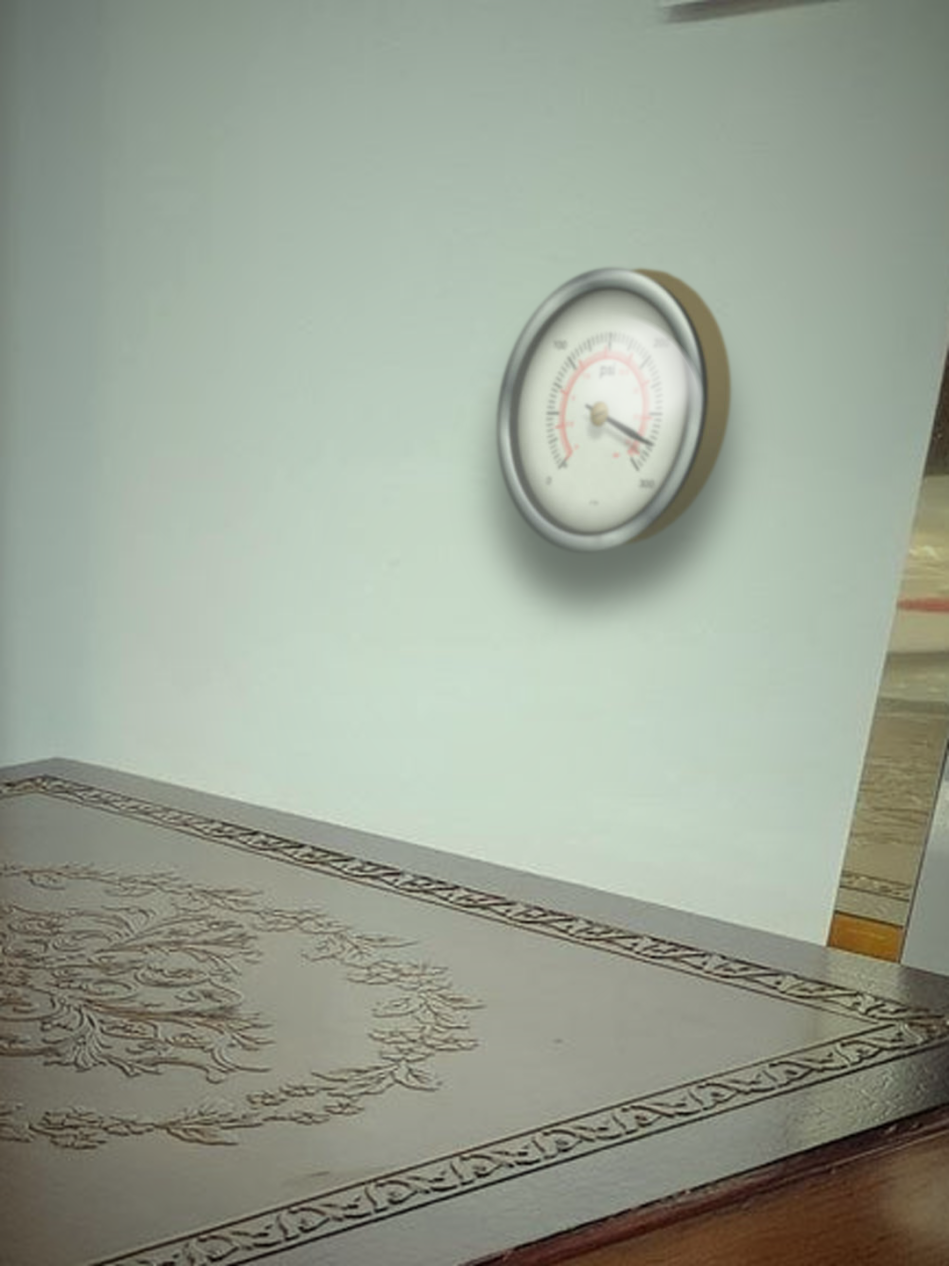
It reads 275 psi
